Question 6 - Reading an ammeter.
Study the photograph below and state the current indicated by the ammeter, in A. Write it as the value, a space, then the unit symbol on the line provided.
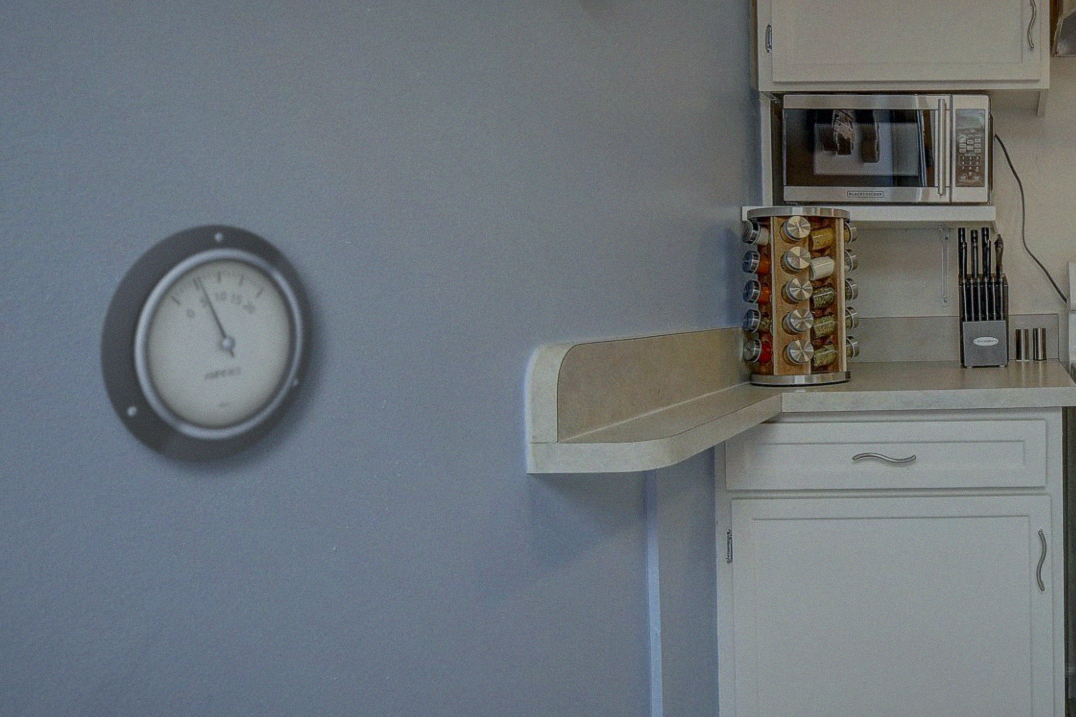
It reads 5 A
